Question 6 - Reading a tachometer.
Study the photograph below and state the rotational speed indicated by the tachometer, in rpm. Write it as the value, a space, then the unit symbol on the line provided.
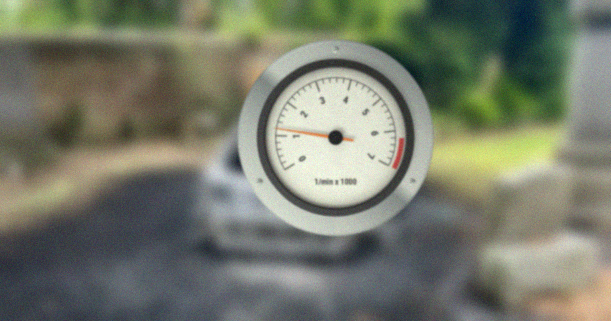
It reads 1200 rpm
